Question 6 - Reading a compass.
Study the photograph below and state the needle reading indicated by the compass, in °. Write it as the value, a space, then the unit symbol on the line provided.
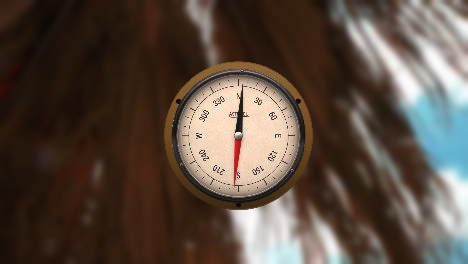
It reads 185 °
